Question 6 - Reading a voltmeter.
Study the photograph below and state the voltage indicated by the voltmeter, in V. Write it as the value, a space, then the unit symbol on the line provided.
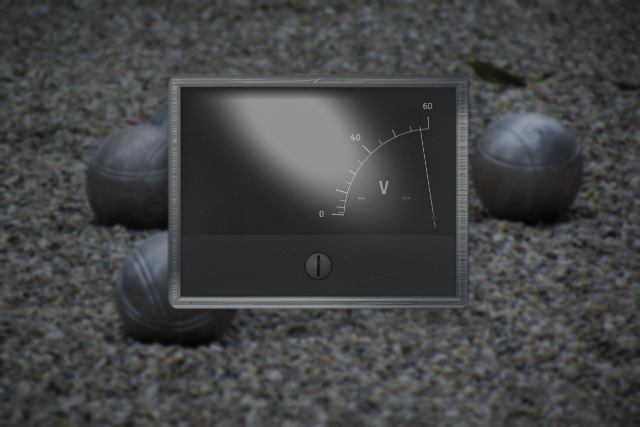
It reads 57.5 V
